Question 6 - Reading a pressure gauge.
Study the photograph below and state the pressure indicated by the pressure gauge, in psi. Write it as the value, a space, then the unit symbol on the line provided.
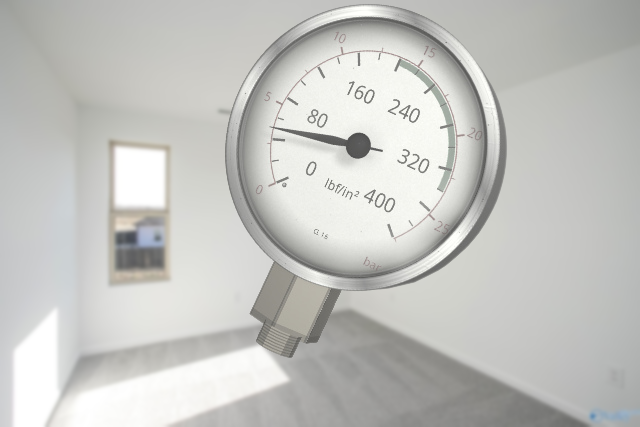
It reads 50 psi
